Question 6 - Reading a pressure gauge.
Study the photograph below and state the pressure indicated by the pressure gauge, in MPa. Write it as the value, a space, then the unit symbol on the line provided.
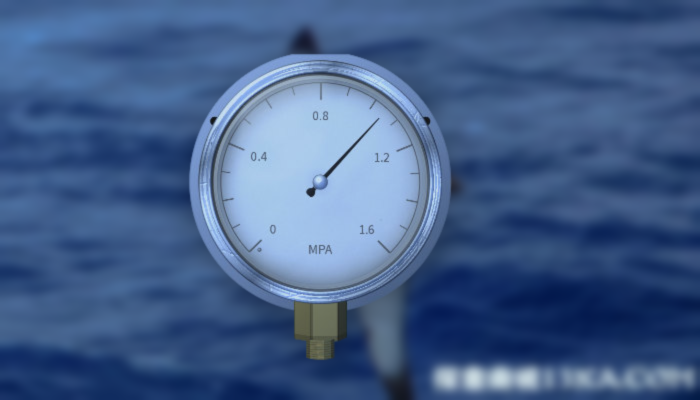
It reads 1.05 MPa
